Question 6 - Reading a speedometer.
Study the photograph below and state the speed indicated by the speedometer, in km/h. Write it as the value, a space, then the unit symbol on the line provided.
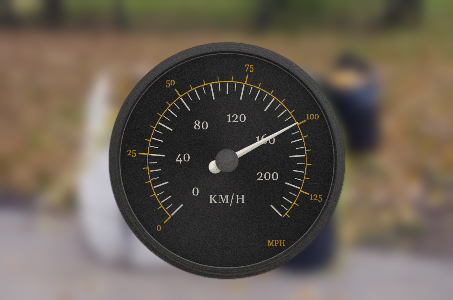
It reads 160 km/h
